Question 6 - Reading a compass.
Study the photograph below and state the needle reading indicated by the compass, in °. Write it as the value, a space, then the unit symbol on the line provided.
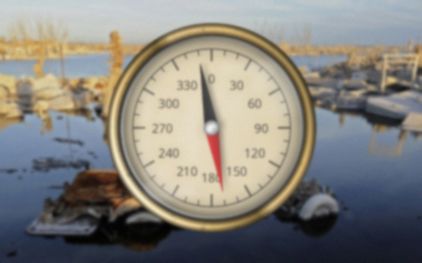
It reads 170 °
